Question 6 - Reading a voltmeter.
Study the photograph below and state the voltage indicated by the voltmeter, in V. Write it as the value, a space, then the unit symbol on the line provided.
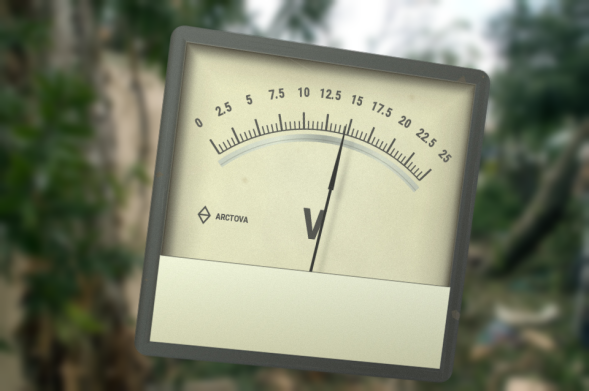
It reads 14.5 V
